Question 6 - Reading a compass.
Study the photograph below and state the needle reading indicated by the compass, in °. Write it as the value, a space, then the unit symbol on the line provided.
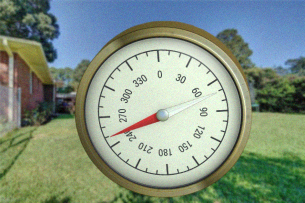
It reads 250 °
